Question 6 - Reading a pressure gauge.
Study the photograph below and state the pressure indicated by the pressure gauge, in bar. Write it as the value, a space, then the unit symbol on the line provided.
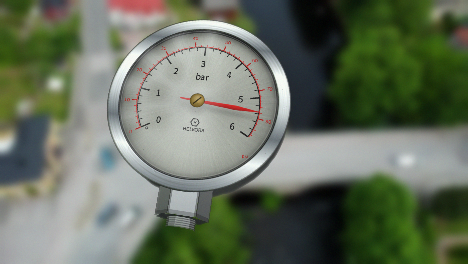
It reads 5.4 bar
